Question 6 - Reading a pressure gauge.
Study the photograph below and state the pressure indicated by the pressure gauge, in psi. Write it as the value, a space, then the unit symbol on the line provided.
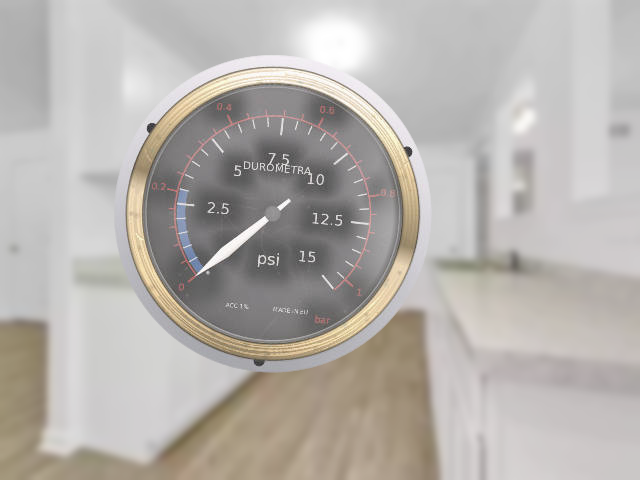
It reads 0 psi
